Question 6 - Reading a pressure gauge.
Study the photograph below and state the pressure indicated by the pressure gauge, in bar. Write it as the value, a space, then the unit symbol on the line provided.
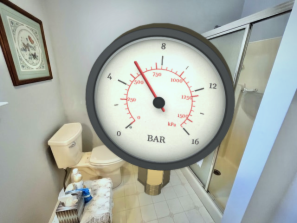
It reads 6 bar
